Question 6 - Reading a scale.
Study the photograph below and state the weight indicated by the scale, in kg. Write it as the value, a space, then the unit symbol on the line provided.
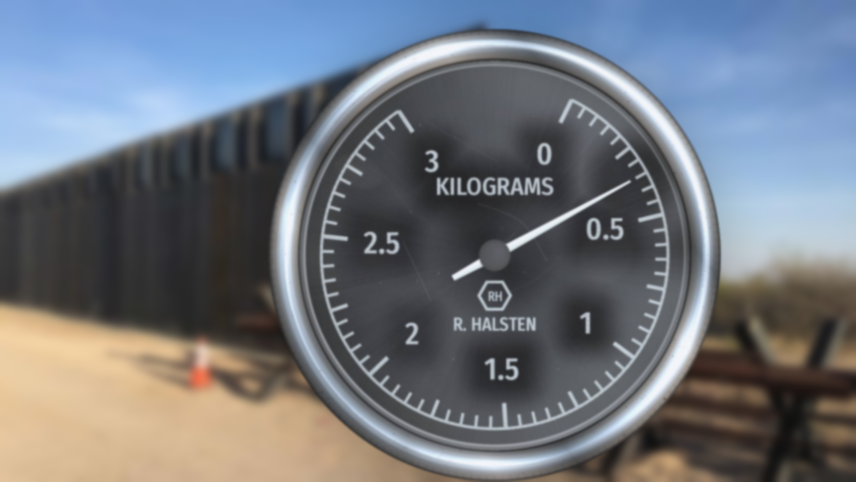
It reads 0.35 kg
